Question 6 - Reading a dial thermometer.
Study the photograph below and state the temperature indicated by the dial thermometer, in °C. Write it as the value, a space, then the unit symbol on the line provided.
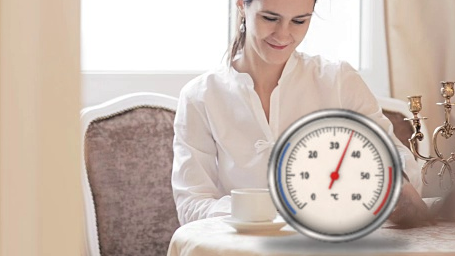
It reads 35 °C
